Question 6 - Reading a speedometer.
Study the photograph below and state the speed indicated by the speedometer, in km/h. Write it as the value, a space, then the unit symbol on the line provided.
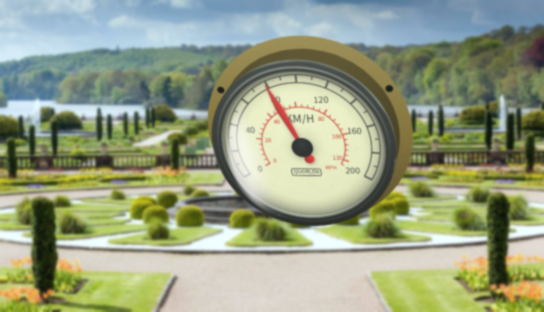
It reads 80 km/h
